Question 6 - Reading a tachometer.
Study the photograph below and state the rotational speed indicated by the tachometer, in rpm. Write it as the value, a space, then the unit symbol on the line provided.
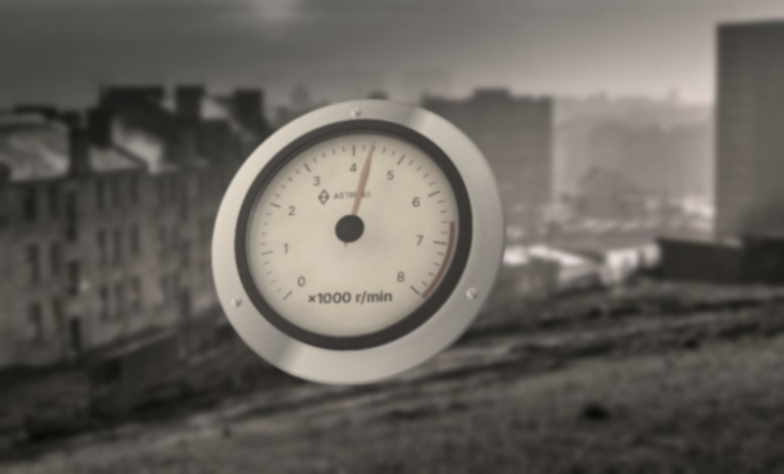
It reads 4400 rpm
